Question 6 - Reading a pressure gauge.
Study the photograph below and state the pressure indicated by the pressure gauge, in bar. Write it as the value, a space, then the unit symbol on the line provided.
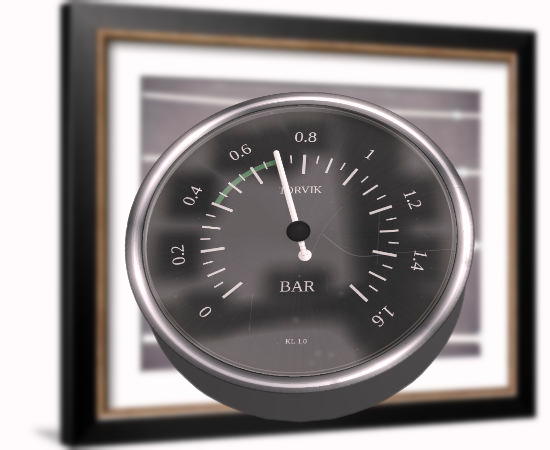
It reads 0.7 bar
